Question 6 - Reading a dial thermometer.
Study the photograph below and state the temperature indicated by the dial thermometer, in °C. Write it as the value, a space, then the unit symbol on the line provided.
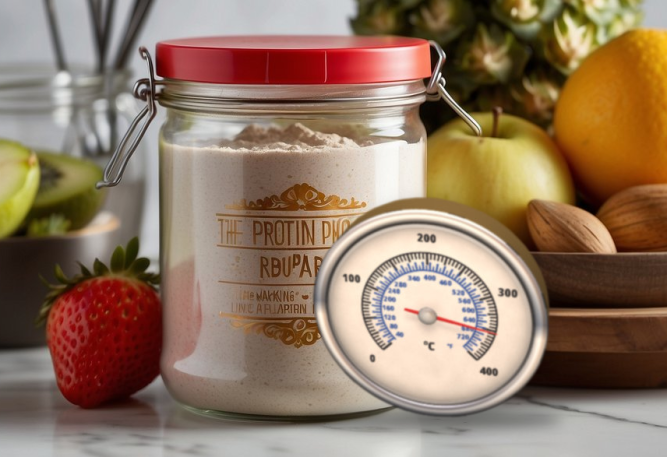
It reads 350 °C
